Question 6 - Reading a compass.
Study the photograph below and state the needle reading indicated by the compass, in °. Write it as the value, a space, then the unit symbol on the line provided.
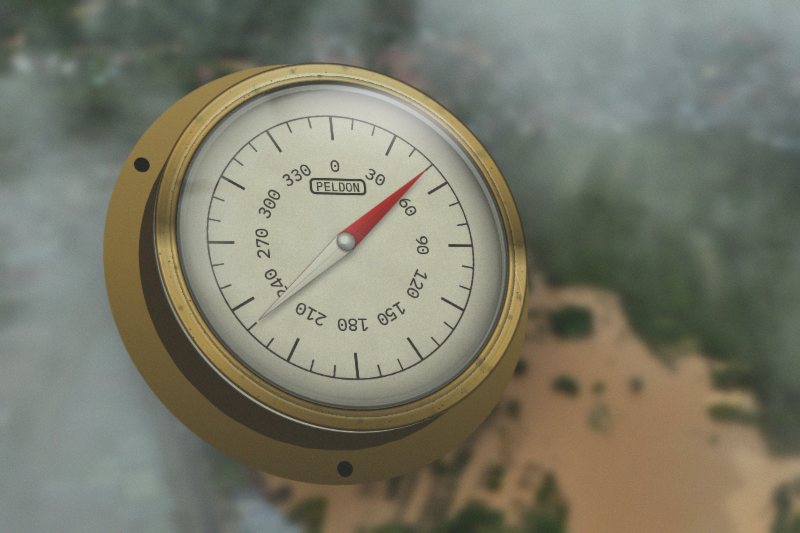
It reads 50 °
